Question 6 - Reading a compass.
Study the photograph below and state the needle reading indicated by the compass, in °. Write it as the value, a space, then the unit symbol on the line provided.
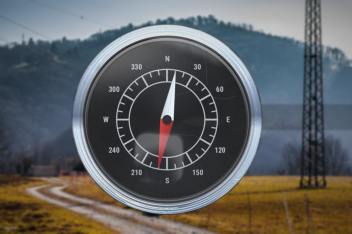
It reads 190 °
